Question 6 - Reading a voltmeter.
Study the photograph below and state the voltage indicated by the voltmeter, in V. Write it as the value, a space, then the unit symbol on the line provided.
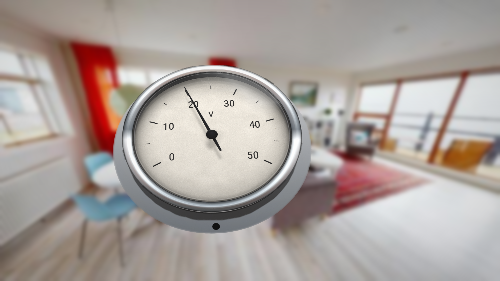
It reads 20 V
